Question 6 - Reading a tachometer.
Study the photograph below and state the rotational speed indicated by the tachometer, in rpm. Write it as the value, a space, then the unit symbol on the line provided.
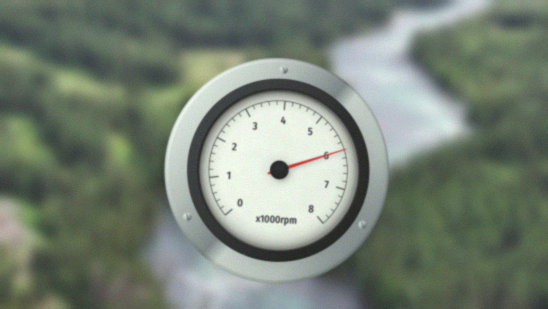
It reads 6000 rpm
